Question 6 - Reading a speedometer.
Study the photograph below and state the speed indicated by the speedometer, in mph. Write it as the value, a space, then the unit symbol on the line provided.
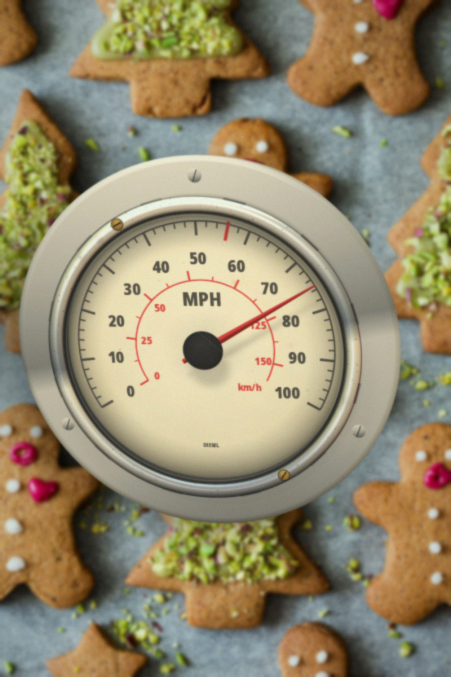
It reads 75 mph
